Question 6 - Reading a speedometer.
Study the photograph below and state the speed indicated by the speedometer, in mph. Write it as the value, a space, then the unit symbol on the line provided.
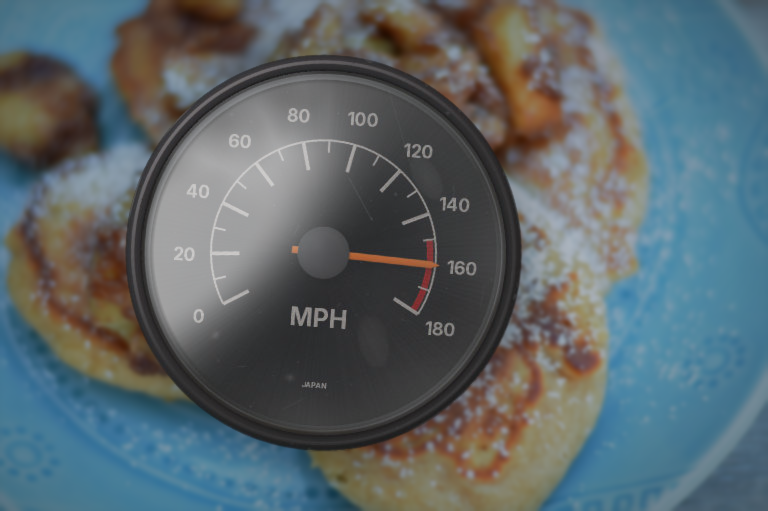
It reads 160 mph
